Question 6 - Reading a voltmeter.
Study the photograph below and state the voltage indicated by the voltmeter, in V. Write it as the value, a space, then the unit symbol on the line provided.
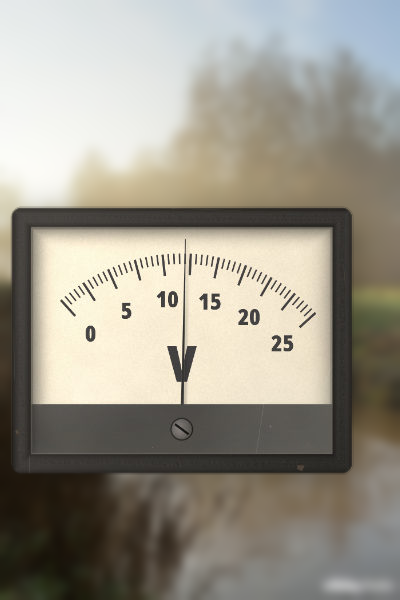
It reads 12 V
